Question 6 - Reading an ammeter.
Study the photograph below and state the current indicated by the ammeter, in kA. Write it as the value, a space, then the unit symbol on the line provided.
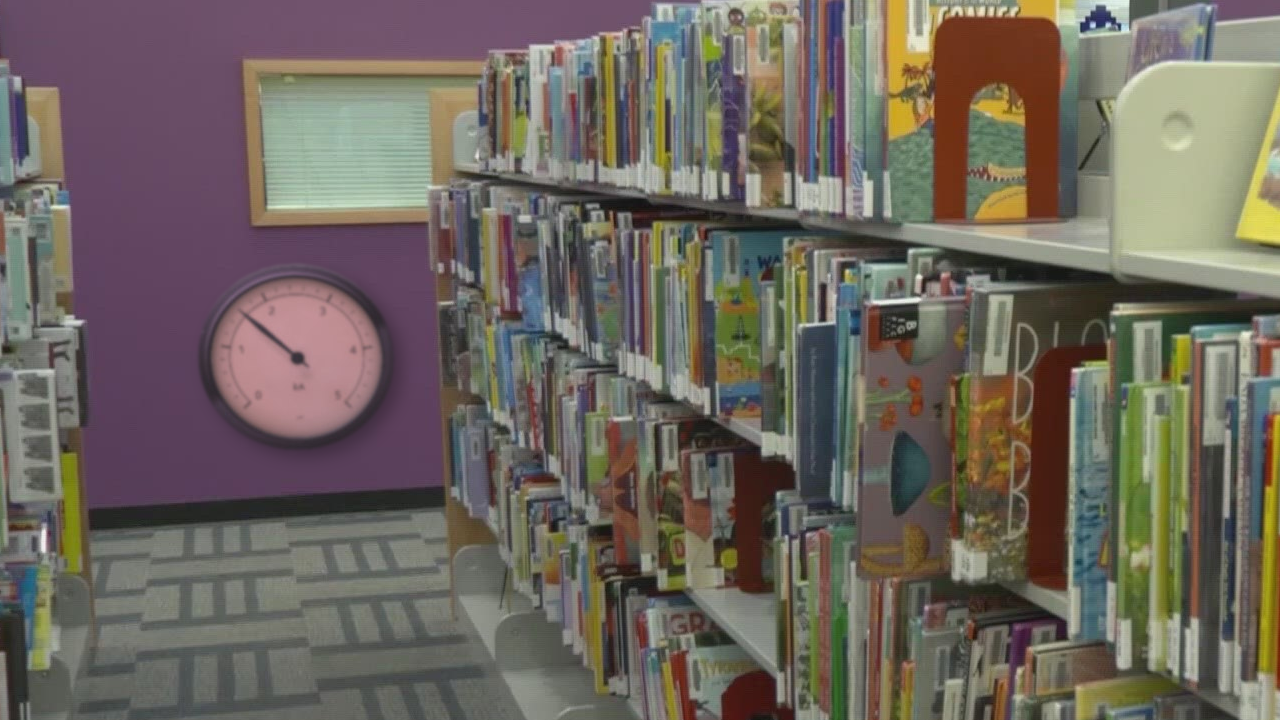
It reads 1.6 kA
